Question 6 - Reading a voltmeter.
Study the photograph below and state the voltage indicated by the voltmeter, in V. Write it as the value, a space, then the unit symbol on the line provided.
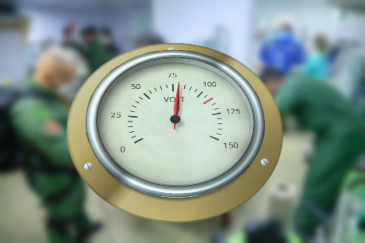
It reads 80 V
